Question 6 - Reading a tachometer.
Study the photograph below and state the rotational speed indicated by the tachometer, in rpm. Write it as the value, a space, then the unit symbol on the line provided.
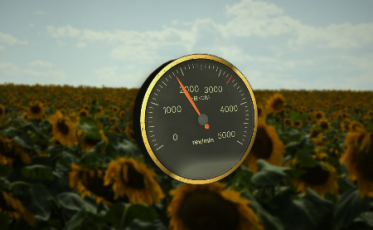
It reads 1800 rpm
